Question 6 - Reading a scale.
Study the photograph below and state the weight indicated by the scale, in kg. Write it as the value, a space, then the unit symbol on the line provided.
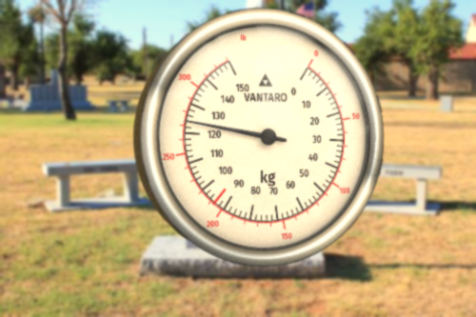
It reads 124 kg
